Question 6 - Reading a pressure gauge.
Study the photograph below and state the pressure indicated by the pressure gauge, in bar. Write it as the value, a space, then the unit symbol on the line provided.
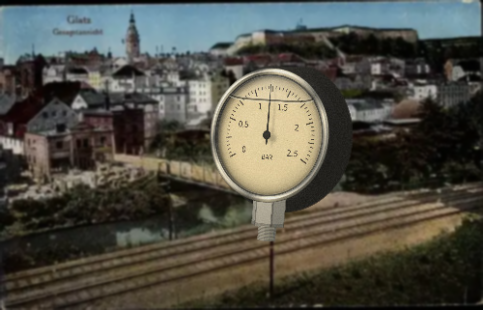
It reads 1.25 bar
